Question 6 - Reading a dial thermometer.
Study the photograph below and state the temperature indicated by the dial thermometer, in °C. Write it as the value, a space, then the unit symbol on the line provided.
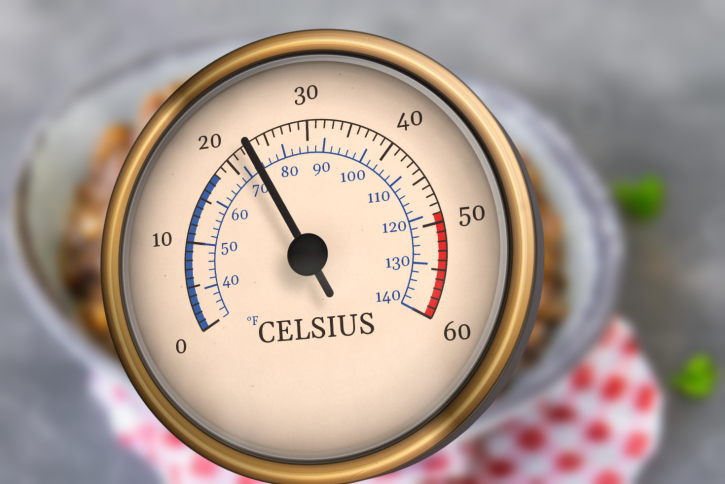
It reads 23 °C
